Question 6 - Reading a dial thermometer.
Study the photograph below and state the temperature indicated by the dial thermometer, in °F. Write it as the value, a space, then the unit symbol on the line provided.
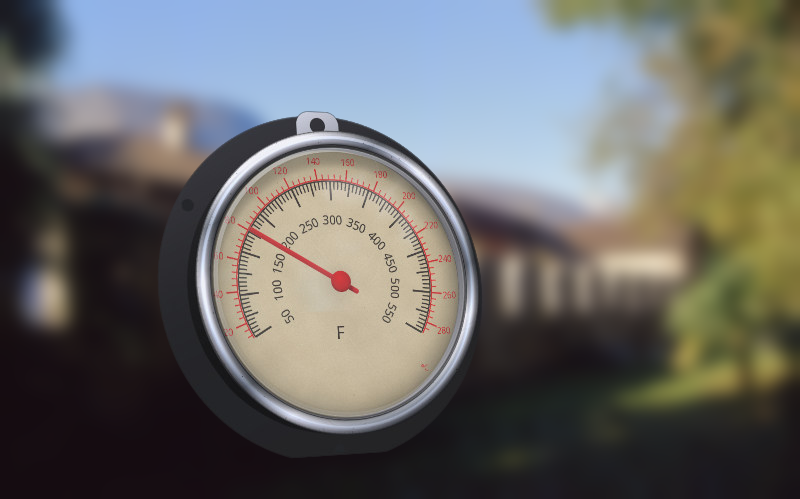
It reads 175 °F
